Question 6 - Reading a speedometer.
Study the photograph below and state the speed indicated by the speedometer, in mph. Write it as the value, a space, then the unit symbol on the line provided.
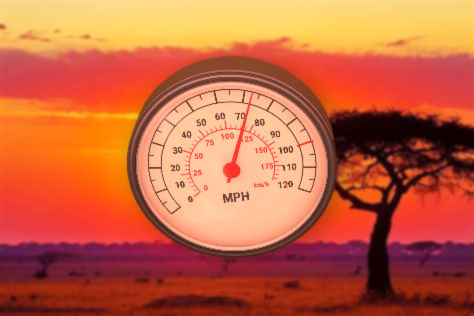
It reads 72.5 mph
